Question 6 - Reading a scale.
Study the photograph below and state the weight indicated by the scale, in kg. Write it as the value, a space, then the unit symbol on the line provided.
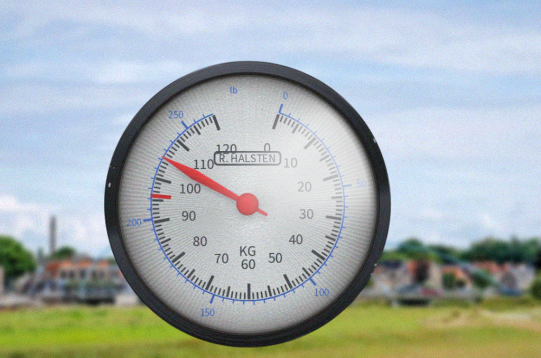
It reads 105 kg
